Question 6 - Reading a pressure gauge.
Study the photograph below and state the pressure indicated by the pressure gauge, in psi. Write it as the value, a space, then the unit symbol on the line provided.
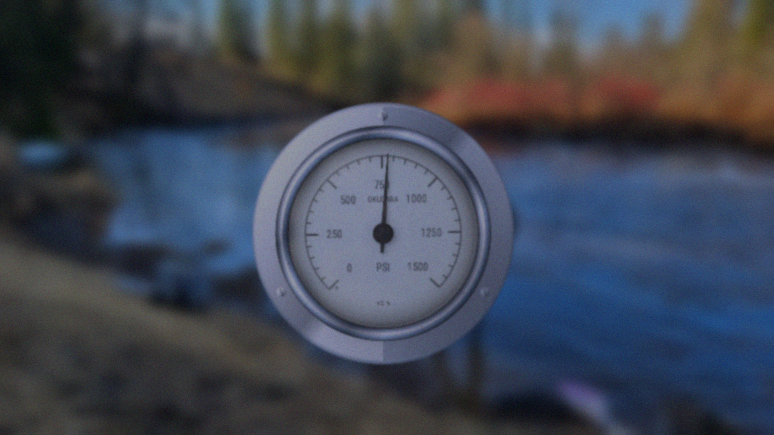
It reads 775 psi
